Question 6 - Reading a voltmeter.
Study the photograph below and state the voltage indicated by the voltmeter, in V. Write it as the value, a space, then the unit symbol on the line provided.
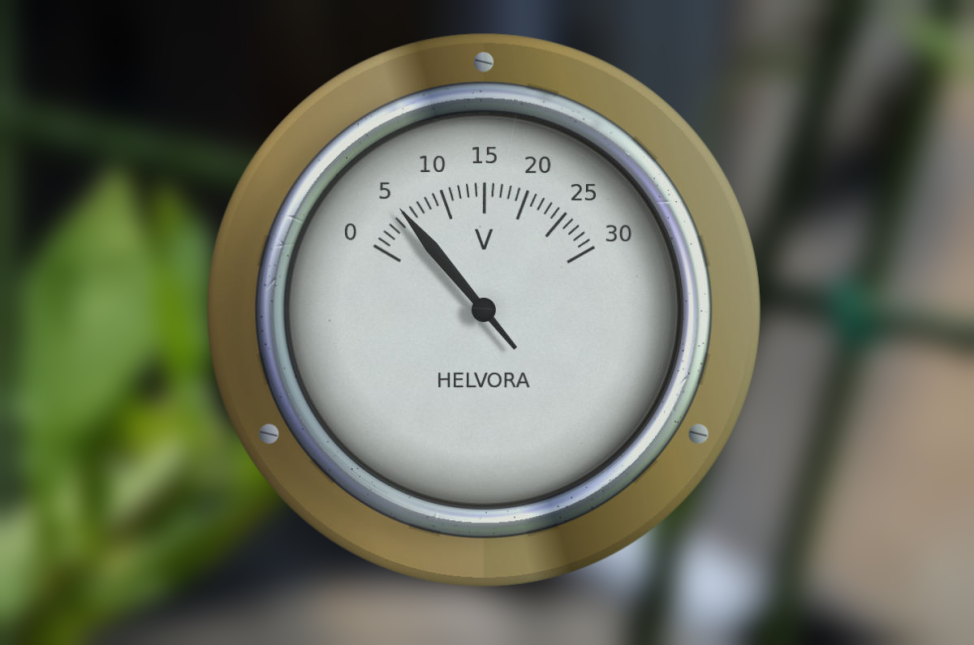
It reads 5 V
